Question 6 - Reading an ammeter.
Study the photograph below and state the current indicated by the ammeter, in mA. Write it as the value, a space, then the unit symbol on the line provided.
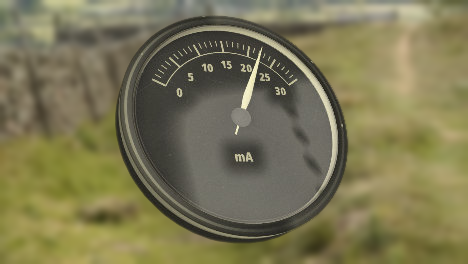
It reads 22 mA
